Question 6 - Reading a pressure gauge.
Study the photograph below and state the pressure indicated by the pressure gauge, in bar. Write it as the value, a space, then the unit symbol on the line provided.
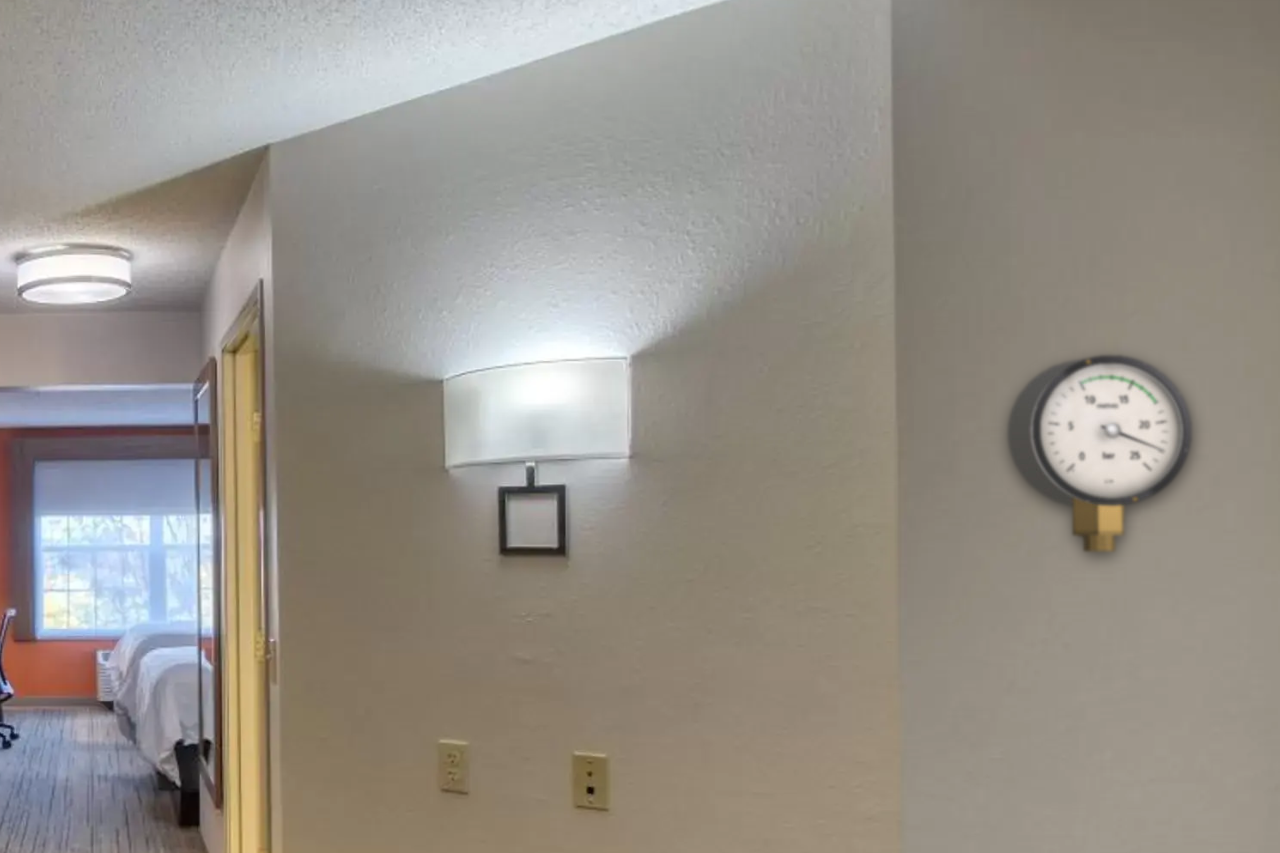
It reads 23 bar
